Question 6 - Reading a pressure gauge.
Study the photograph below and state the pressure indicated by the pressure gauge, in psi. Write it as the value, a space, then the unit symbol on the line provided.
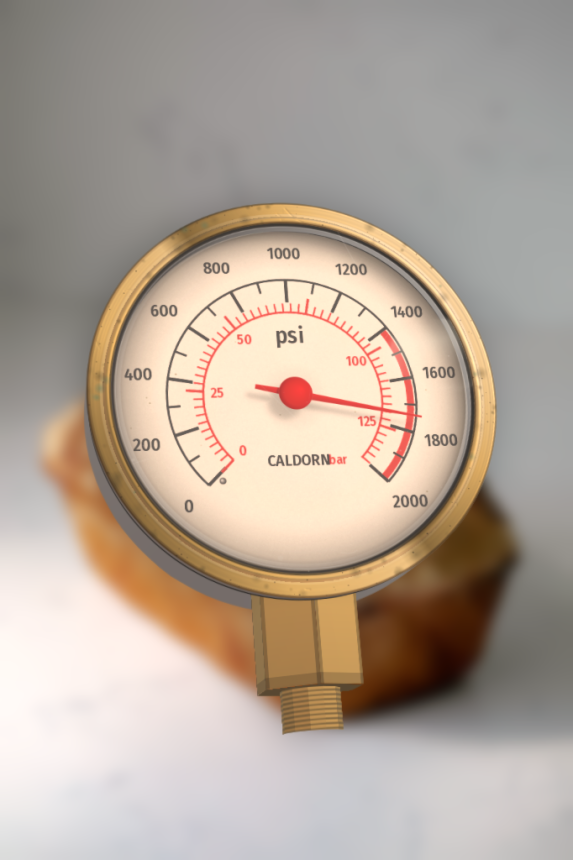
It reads 1750 psi
